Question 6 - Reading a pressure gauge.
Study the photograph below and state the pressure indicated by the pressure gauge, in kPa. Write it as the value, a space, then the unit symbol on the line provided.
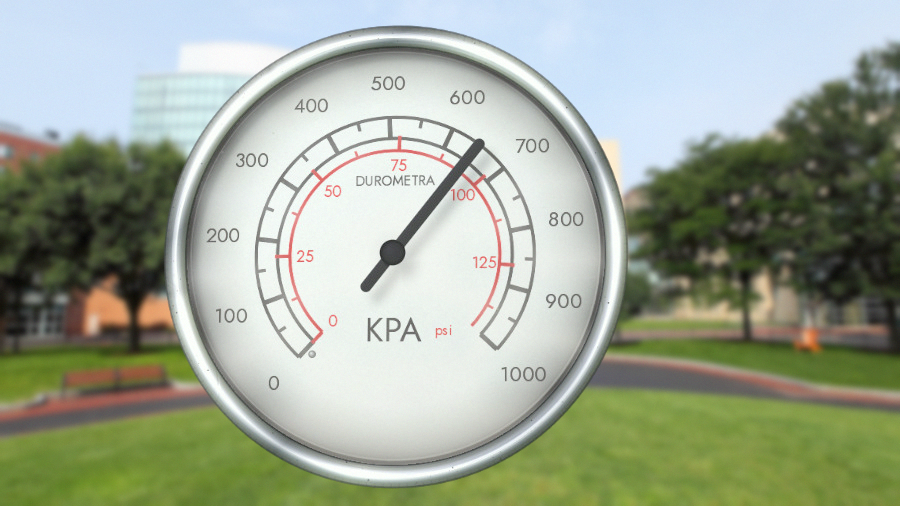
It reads 650 kPa
